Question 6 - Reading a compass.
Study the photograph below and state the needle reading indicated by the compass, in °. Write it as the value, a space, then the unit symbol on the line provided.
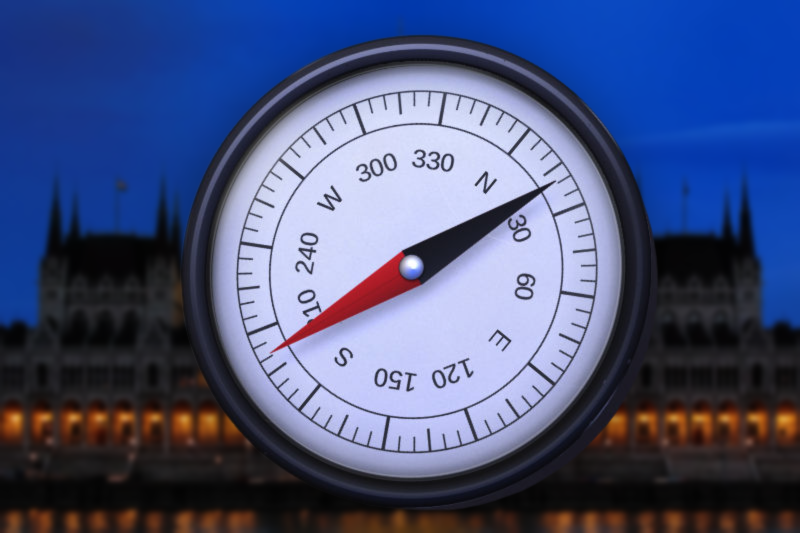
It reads 200 °
